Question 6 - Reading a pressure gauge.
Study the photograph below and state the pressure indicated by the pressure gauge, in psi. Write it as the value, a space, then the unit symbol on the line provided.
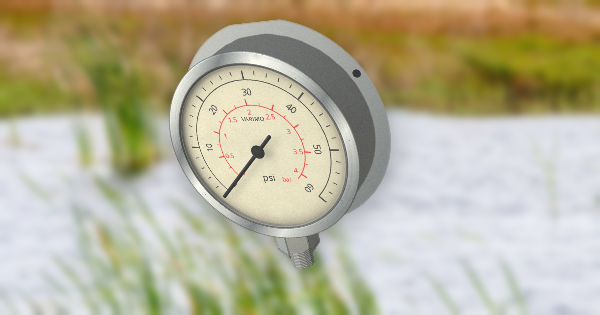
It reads 0 psi
